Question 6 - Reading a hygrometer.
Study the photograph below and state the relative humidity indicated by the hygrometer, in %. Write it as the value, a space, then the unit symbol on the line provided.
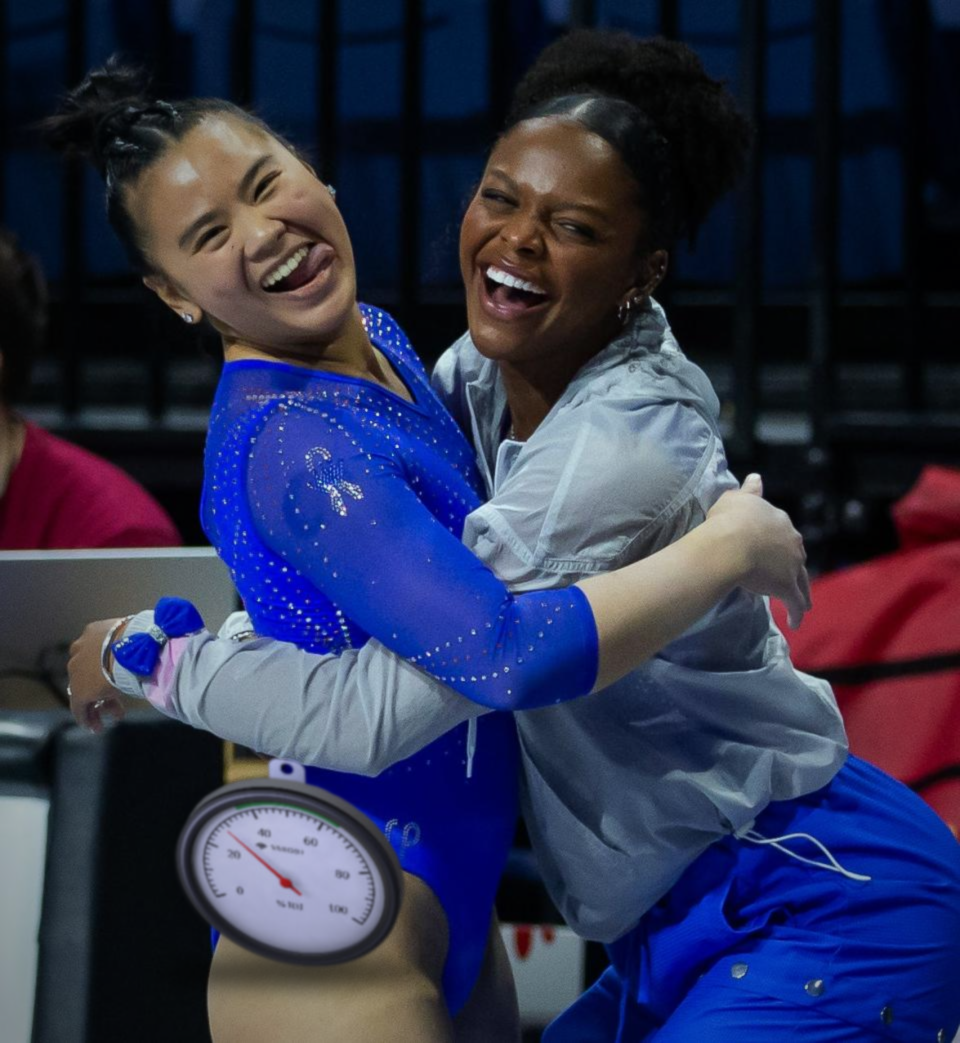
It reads 30 %
